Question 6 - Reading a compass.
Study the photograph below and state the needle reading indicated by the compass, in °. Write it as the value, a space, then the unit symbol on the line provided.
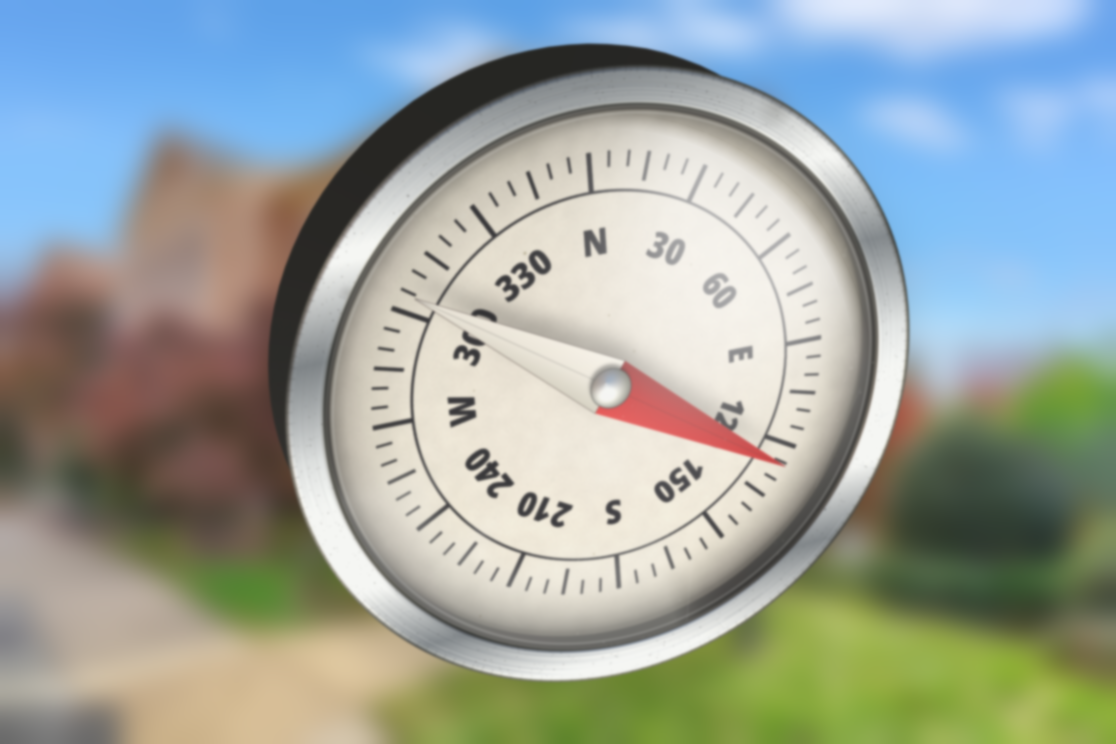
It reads 125 °
